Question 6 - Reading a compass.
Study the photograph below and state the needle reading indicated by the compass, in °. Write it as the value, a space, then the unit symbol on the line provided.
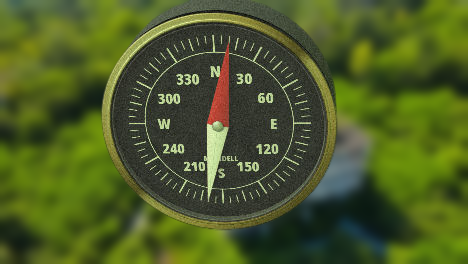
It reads 10 °
